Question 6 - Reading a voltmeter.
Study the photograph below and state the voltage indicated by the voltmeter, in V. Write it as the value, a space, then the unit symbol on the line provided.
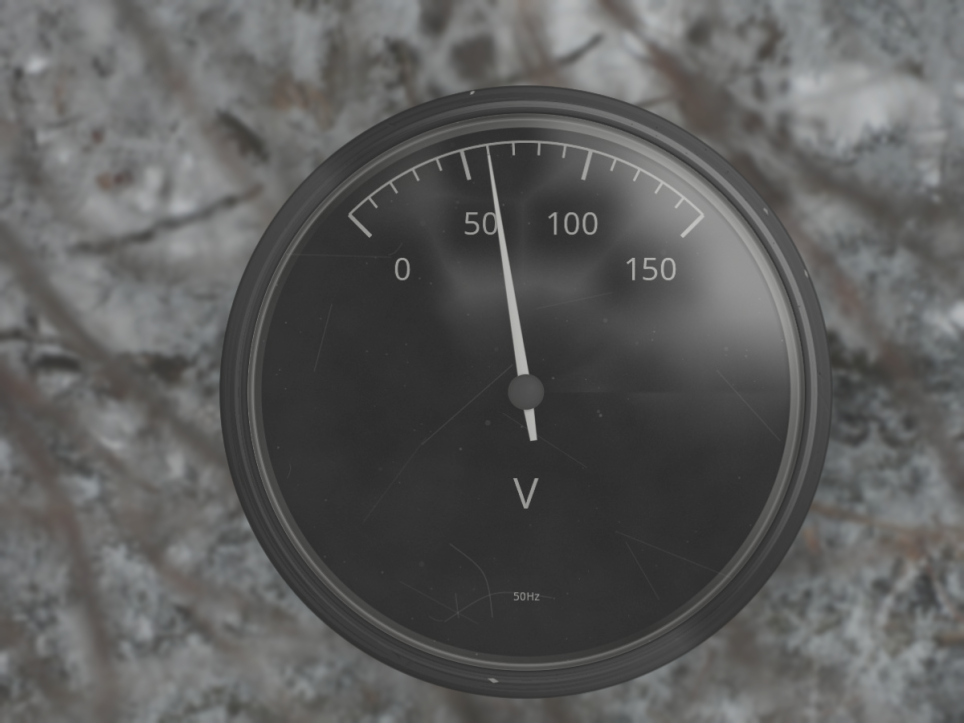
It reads 60 V
